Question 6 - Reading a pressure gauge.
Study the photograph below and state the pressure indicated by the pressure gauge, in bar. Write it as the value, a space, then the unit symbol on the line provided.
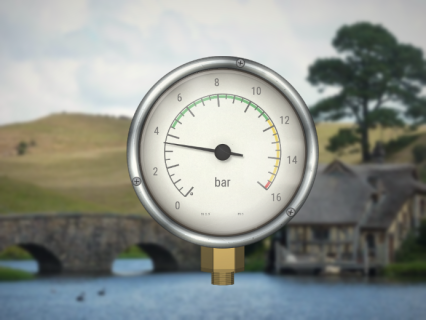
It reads 3.5 bar
